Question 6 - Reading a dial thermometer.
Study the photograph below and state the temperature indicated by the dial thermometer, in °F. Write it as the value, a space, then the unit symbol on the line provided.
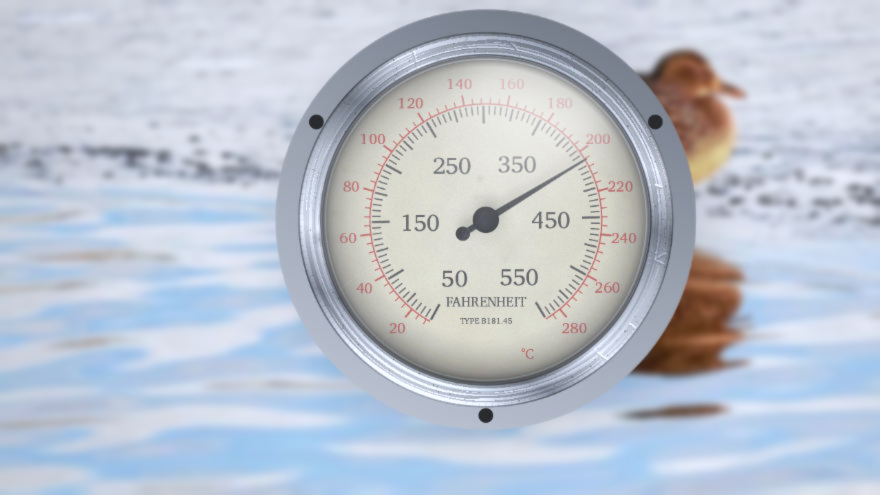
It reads 400 °F
